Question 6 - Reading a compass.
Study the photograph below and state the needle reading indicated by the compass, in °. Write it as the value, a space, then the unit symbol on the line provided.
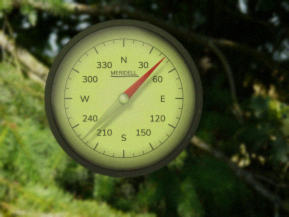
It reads 45 °
